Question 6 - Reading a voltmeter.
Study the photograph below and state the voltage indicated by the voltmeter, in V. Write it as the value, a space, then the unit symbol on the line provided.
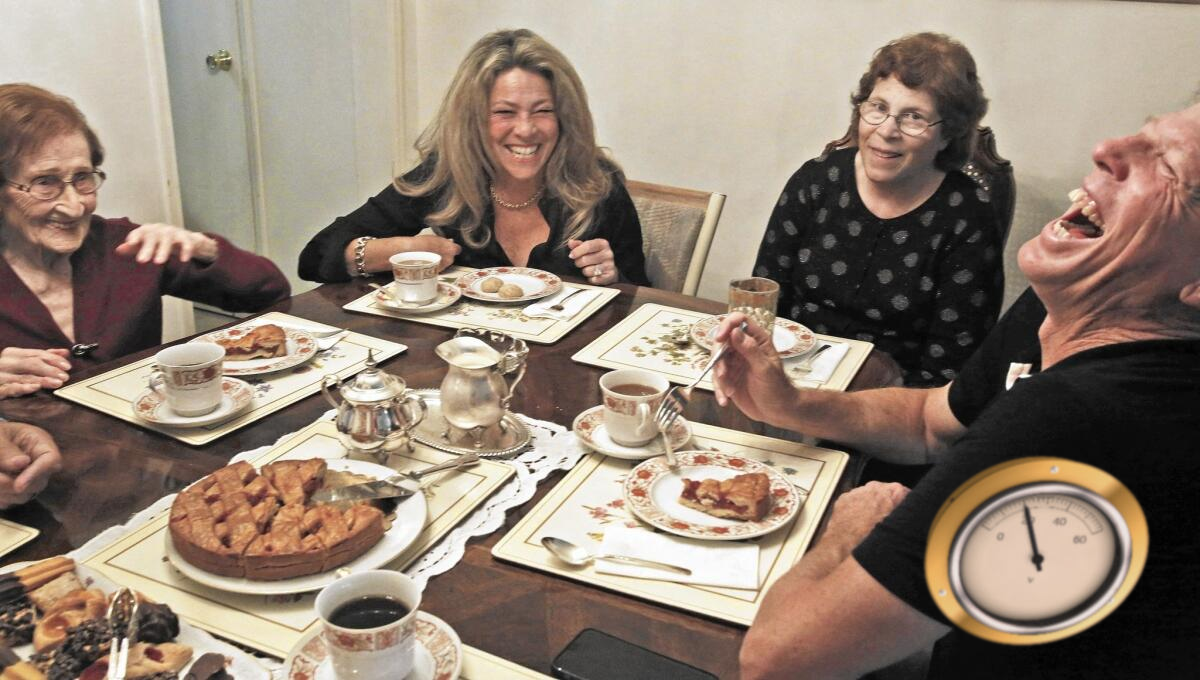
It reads 20 V
